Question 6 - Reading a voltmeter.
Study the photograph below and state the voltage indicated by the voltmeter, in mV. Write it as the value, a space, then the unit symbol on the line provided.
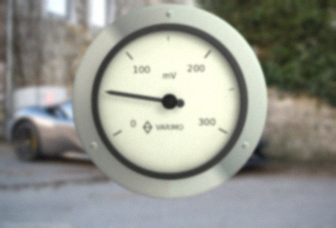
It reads 50 mV
